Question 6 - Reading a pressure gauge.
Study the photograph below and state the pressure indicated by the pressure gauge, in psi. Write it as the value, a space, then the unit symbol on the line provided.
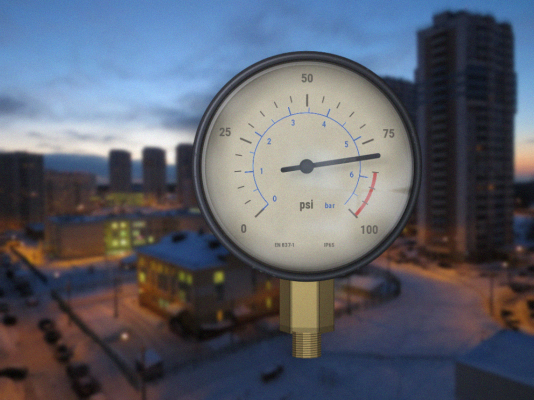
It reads 80 psi
